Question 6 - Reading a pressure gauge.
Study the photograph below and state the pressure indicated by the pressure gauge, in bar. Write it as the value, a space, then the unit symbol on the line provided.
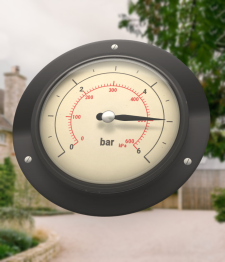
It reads 5 bar
